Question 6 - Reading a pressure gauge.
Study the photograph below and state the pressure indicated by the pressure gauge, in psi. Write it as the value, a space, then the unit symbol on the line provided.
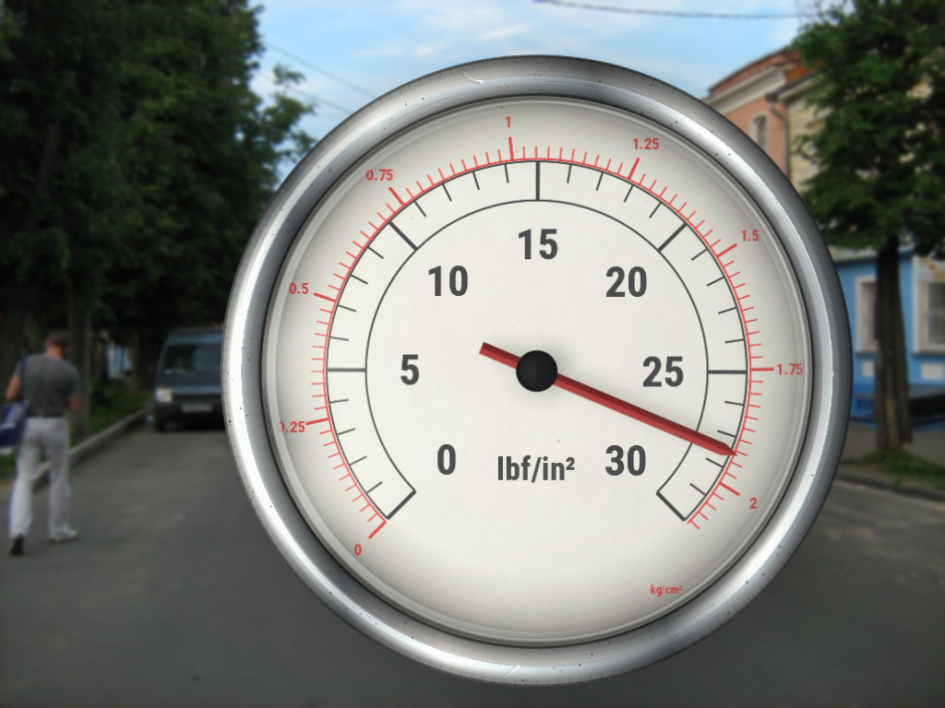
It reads 27.5 psi
